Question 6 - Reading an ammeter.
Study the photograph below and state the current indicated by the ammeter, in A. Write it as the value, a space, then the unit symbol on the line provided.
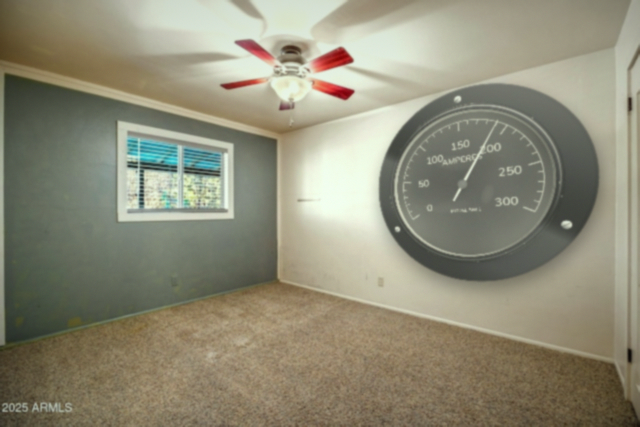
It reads 190 A
